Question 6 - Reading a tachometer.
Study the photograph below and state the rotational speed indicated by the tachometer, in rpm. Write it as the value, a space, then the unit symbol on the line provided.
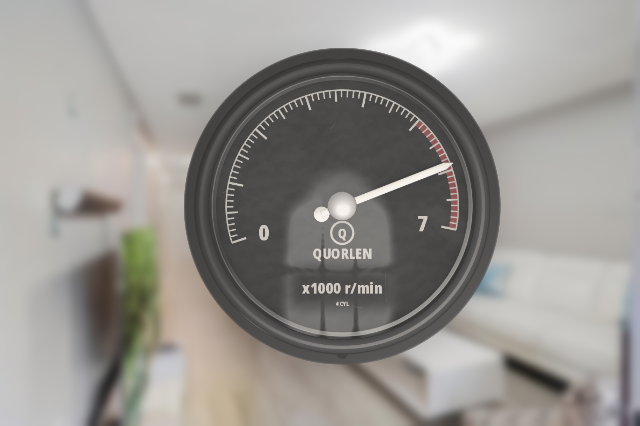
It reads 5900 rpm
